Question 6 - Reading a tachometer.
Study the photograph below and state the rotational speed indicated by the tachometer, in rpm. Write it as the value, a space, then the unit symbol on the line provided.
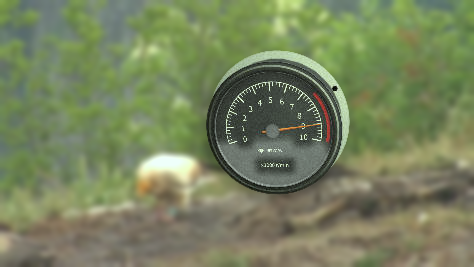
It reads 9000 rpm
